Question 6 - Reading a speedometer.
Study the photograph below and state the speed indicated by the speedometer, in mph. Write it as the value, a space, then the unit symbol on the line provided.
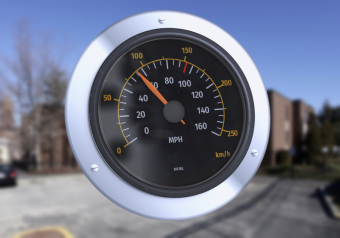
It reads 55 mph
